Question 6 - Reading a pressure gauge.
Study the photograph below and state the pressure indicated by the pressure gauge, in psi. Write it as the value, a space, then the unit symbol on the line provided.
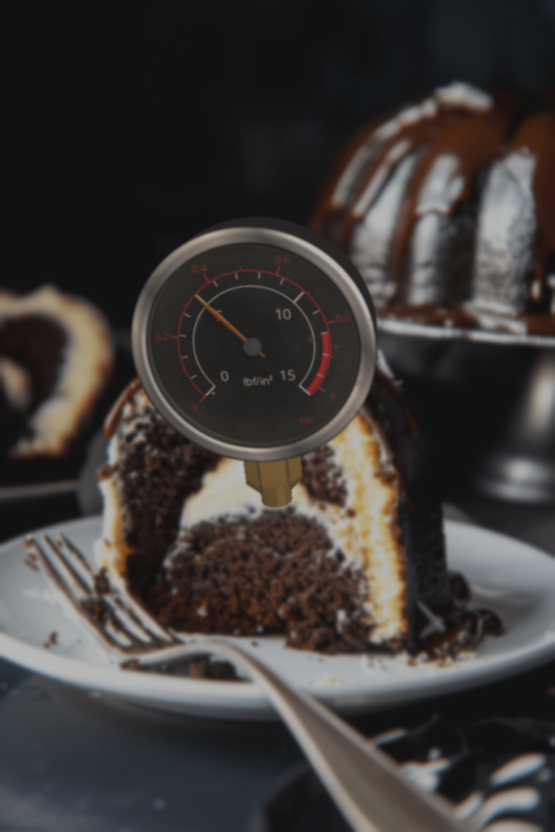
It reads 5 psi
